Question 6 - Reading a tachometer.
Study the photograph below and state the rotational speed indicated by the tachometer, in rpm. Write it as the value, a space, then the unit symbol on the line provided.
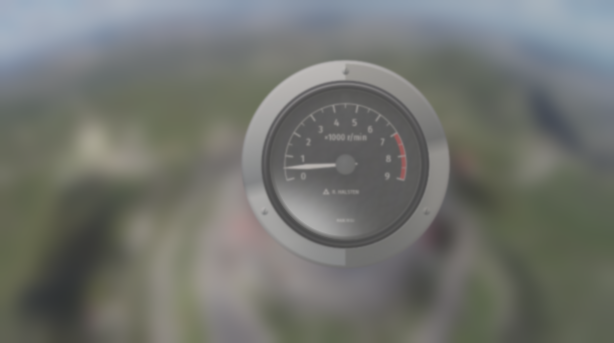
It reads 500 rpm
